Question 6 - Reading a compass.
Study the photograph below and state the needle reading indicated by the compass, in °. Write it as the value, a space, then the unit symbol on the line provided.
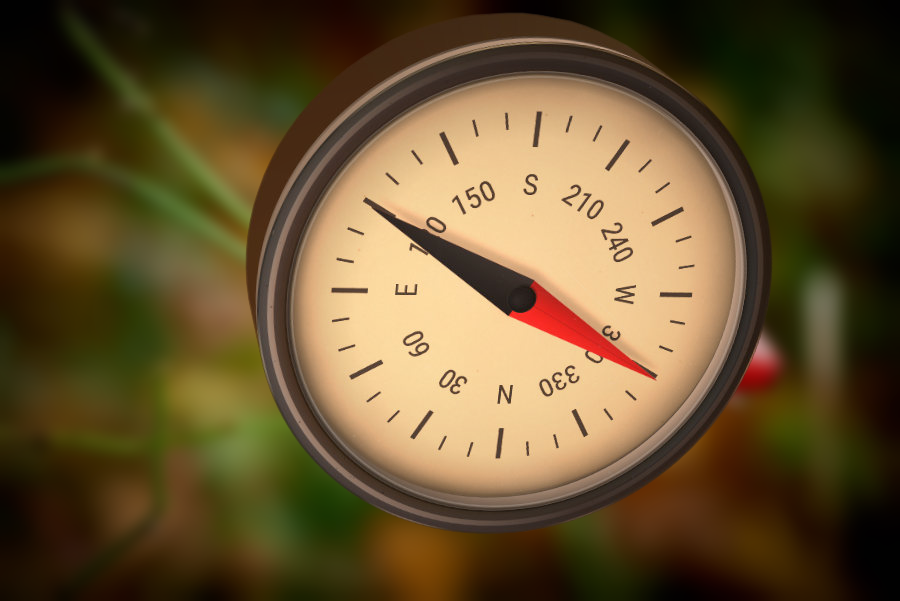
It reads 300 °
